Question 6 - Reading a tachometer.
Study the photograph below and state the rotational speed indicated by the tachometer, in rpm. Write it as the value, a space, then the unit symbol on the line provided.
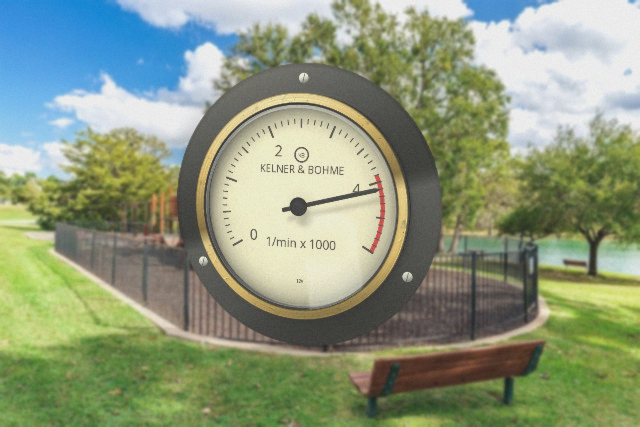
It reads 4100 rpm
